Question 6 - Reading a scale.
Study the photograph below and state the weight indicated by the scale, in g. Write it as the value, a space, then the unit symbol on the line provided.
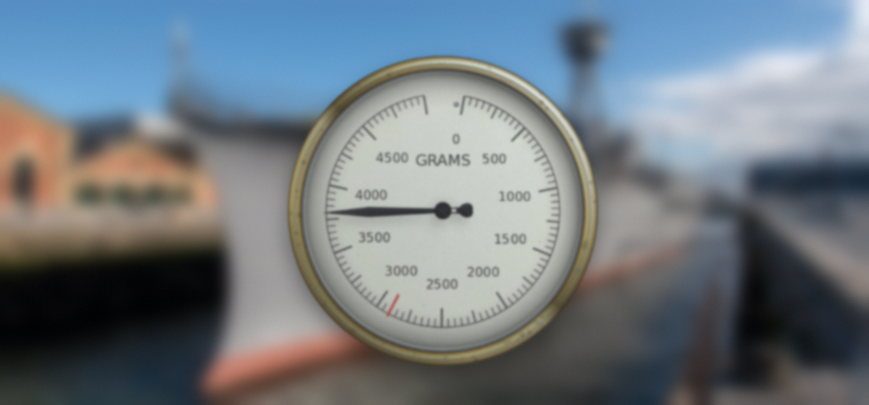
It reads 3800 g
